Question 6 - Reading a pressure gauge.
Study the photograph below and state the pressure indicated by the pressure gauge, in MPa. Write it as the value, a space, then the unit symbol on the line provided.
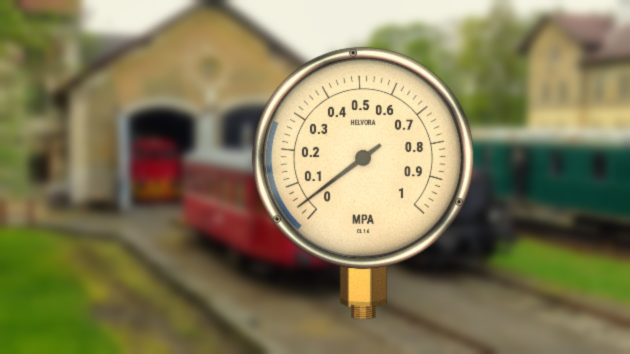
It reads 0.04 MPa
